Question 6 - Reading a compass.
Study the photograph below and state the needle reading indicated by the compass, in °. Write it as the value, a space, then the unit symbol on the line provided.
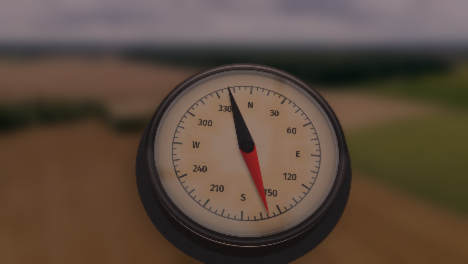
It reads 160 °
